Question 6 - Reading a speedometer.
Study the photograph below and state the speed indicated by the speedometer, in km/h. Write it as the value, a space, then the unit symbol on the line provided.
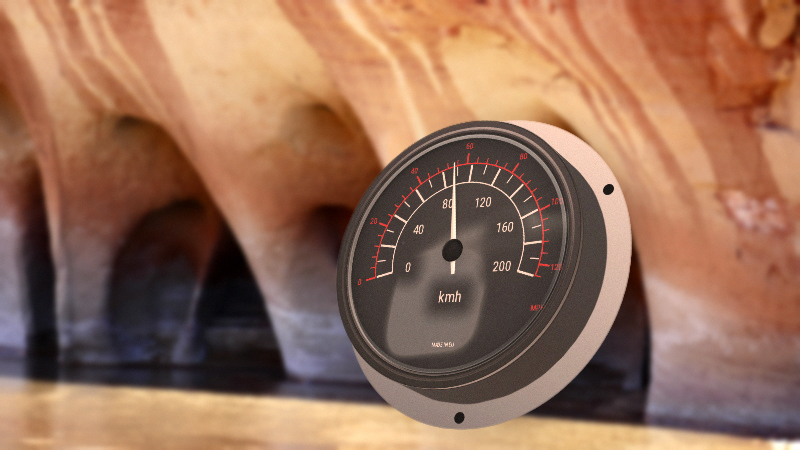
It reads 90 km/h
